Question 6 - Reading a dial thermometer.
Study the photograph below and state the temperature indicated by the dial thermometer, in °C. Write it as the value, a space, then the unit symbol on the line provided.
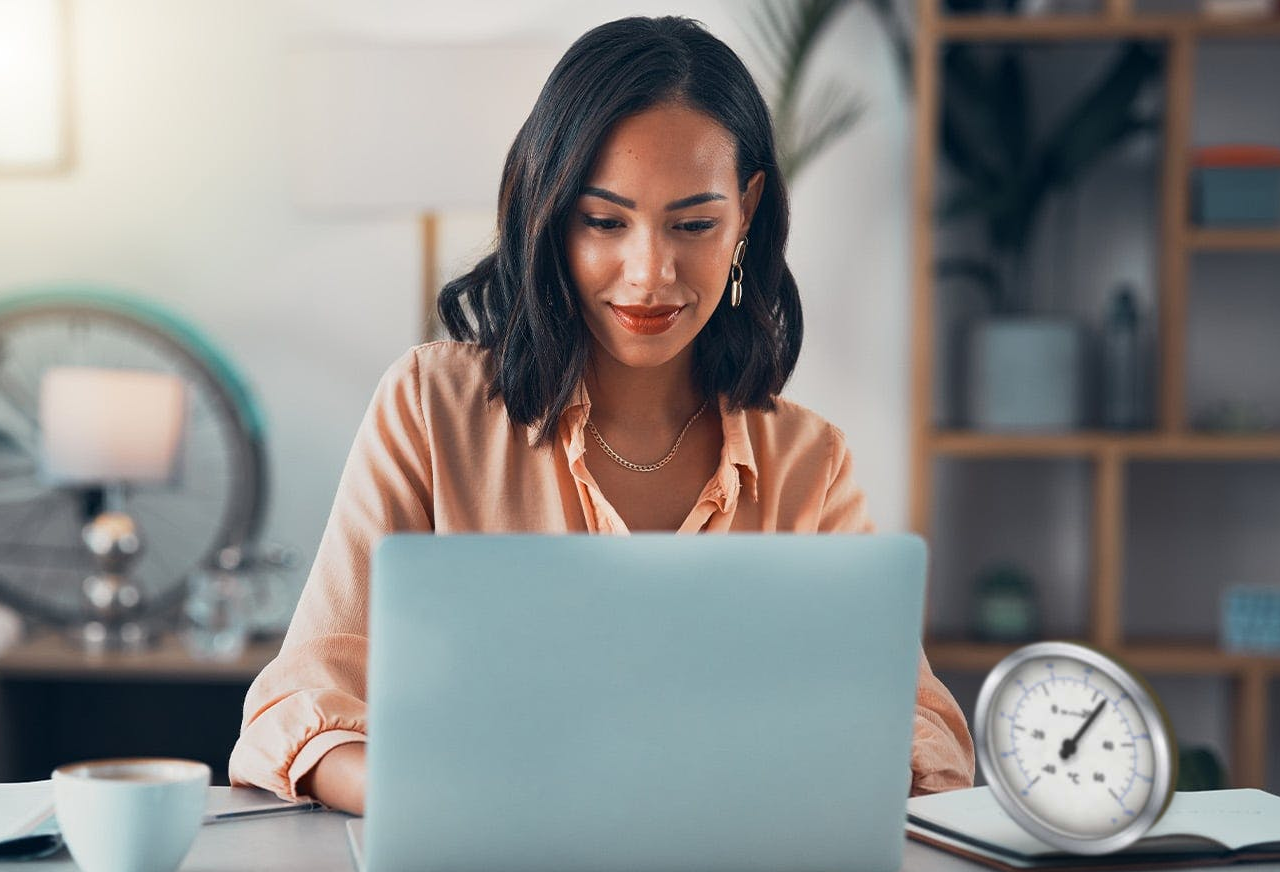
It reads 24 °C
